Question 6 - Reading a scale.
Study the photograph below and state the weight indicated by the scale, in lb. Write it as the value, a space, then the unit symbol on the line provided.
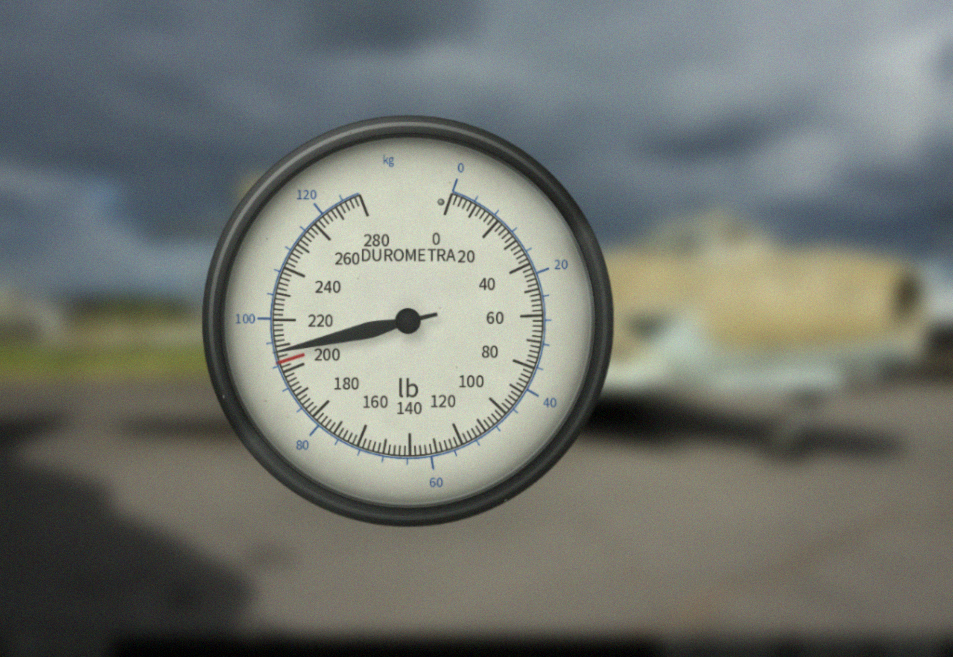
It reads 208 lb
